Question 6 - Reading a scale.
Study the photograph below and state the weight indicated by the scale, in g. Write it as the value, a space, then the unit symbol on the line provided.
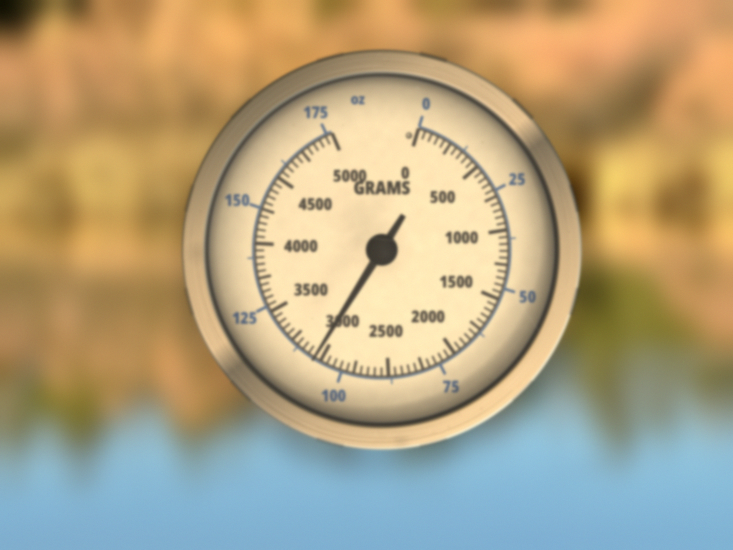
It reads 3050 g
